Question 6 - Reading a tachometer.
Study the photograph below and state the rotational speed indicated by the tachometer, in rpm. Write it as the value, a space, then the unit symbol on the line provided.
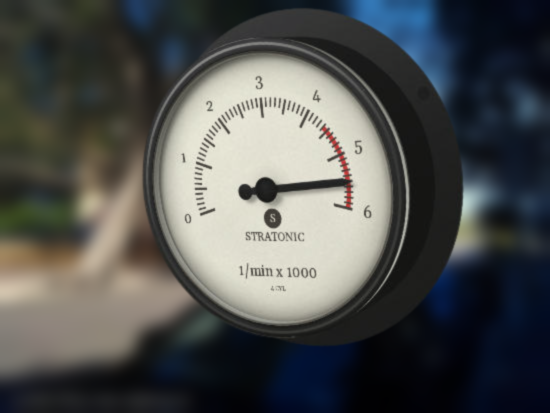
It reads 5500 rpm
